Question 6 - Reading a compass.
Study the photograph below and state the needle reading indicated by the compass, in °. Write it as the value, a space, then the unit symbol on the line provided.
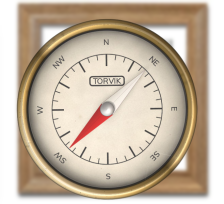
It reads 225 °
